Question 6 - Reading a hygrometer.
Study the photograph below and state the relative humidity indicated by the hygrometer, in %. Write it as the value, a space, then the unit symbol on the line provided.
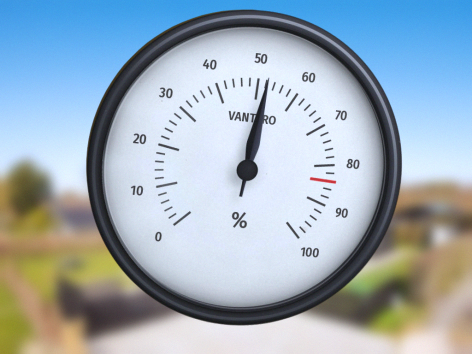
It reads 52 %
